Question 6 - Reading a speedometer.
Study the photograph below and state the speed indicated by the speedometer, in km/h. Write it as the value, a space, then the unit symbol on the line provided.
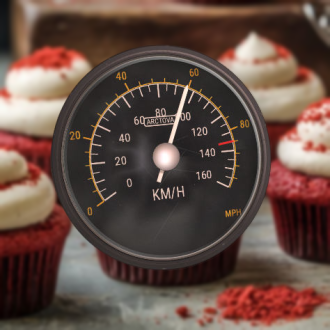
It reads 95 km/h
